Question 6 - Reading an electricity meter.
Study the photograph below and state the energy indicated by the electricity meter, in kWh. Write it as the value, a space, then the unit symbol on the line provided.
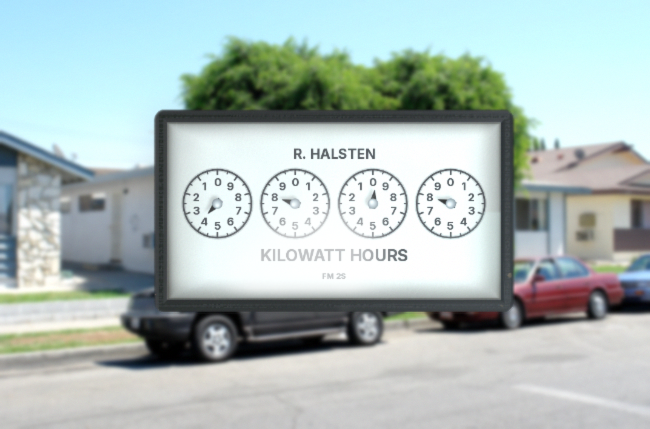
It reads 3798 kWh
